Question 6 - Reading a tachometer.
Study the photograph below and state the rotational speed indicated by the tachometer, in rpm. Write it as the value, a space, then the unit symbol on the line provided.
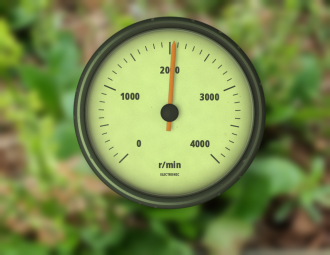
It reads 2050 rpm
